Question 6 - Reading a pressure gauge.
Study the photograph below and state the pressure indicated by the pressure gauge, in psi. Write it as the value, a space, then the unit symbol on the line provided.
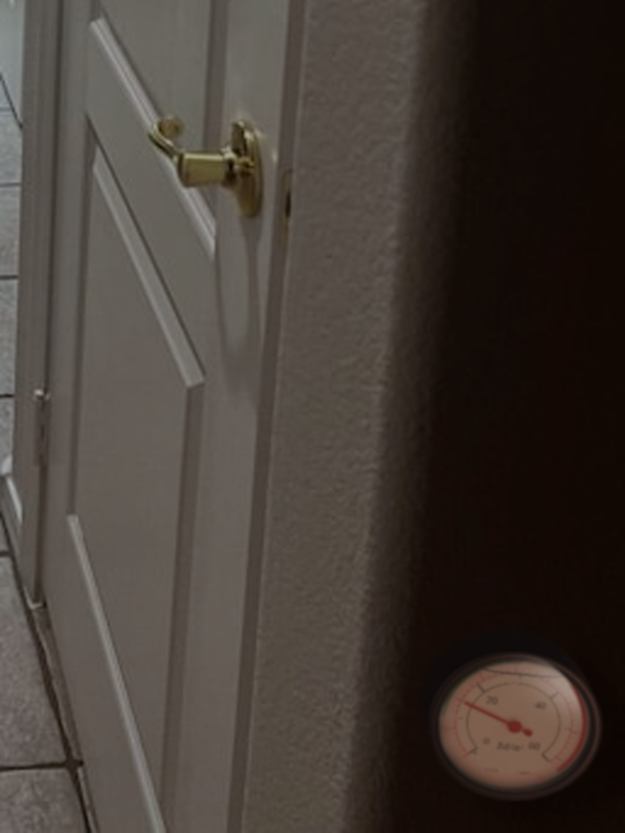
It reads 15 psi
